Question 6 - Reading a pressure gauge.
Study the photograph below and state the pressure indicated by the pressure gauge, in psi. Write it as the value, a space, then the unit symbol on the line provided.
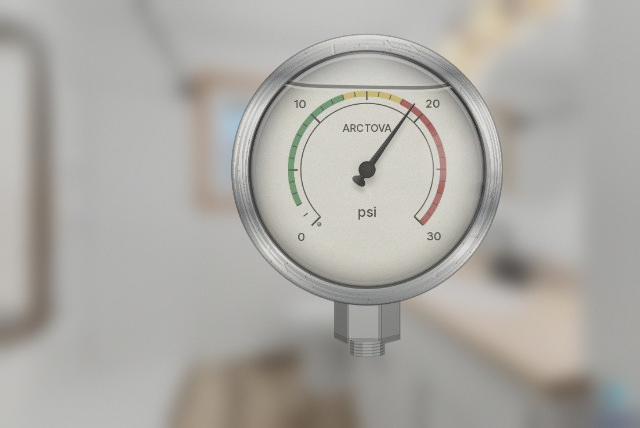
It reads 19 psi
